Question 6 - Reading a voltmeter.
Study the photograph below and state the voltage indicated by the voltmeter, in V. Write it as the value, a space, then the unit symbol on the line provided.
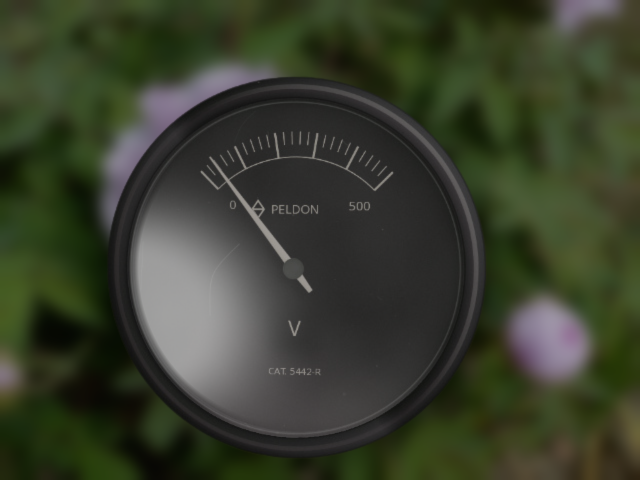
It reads 40 V
